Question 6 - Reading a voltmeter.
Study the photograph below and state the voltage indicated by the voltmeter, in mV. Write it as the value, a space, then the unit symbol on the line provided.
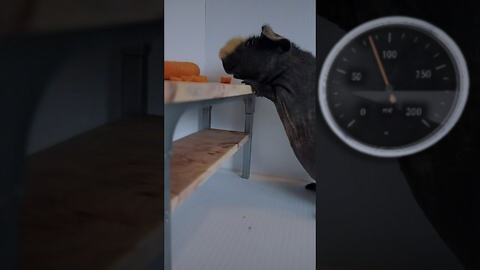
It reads 85 mV
